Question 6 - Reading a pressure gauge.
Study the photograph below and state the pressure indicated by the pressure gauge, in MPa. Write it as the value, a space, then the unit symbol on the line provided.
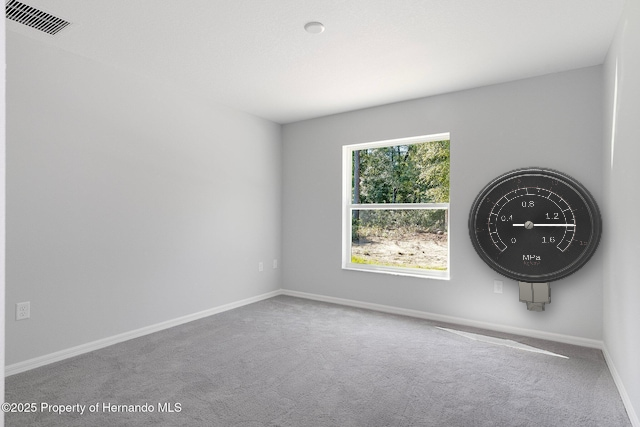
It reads 1.35 MPa
